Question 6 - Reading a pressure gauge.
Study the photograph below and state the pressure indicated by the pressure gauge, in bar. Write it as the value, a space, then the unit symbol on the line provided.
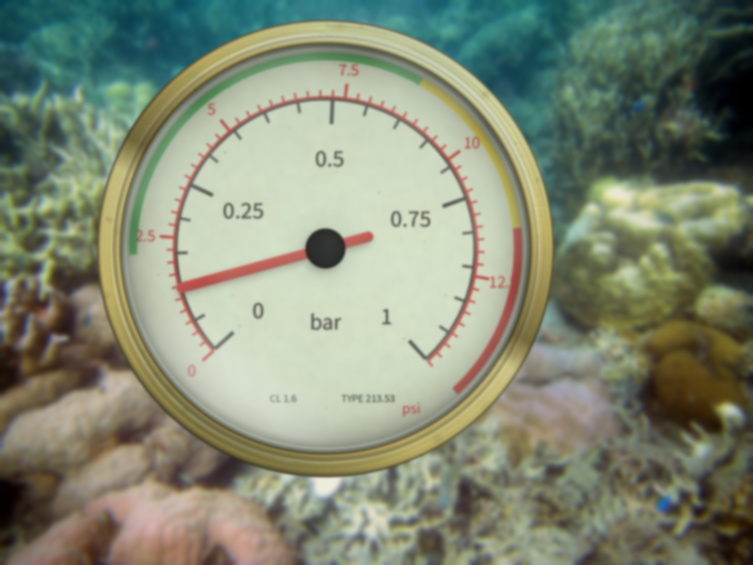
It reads 0.1 bar
